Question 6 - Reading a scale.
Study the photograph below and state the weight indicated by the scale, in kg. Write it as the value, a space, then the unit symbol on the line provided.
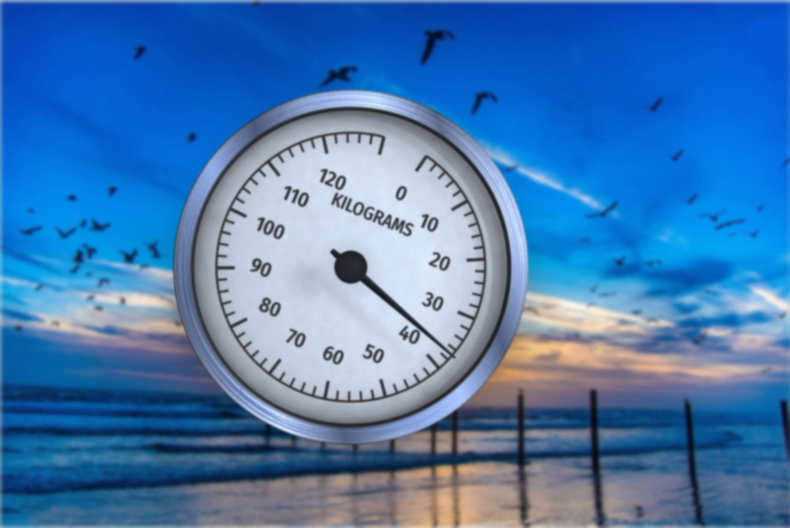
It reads 37 kg
